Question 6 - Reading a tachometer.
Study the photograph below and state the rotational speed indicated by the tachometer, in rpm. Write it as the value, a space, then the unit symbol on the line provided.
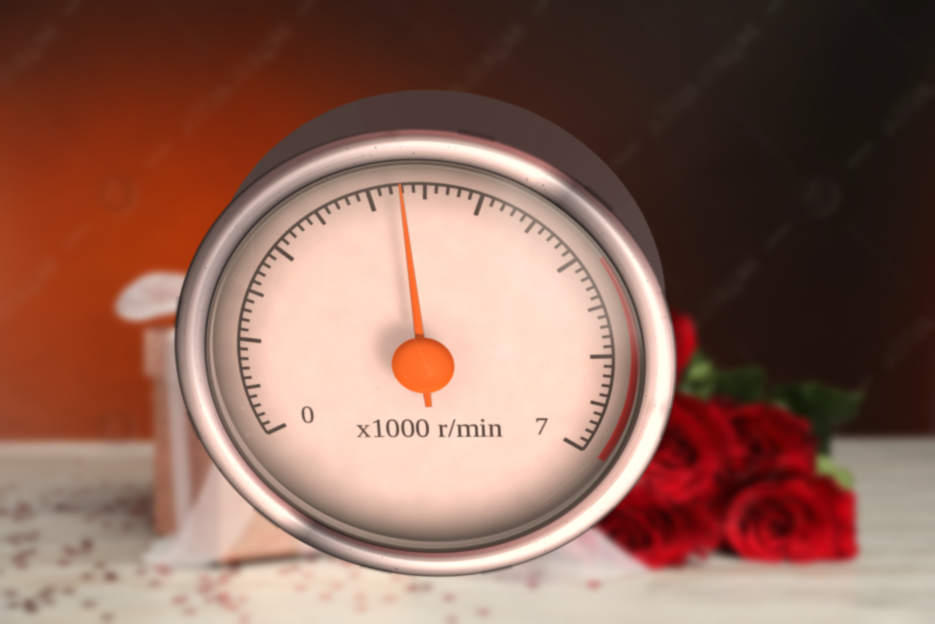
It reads 3300 rpm
